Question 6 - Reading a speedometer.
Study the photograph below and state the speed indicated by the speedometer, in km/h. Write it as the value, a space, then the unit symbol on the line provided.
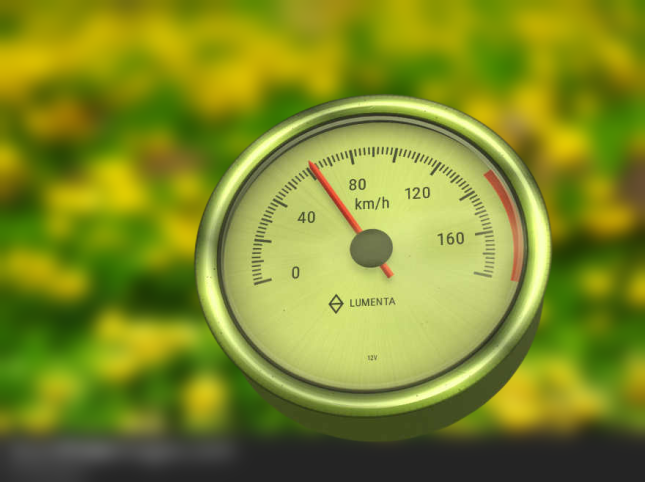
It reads 62 km/h
